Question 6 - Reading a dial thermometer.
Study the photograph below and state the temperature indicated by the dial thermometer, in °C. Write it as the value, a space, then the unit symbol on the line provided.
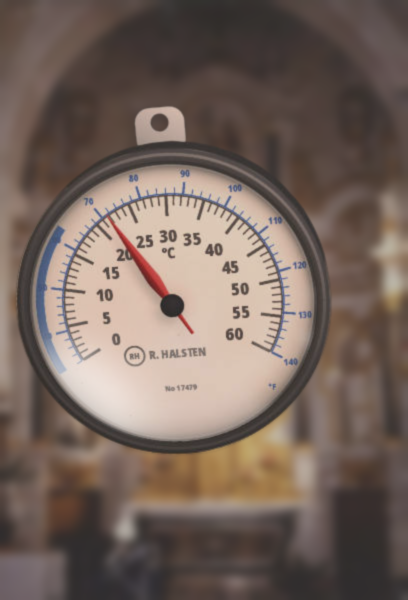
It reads 22 °C
